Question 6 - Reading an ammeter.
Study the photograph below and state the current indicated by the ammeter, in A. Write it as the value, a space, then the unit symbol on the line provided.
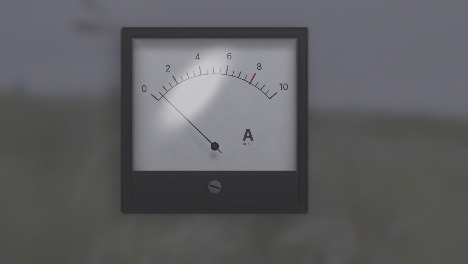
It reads 0.5 A
